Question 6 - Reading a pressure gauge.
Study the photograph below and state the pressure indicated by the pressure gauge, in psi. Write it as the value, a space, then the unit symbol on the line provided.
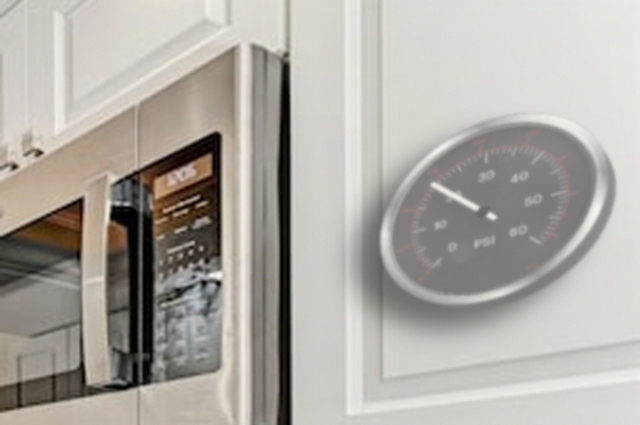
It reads 20 psi
